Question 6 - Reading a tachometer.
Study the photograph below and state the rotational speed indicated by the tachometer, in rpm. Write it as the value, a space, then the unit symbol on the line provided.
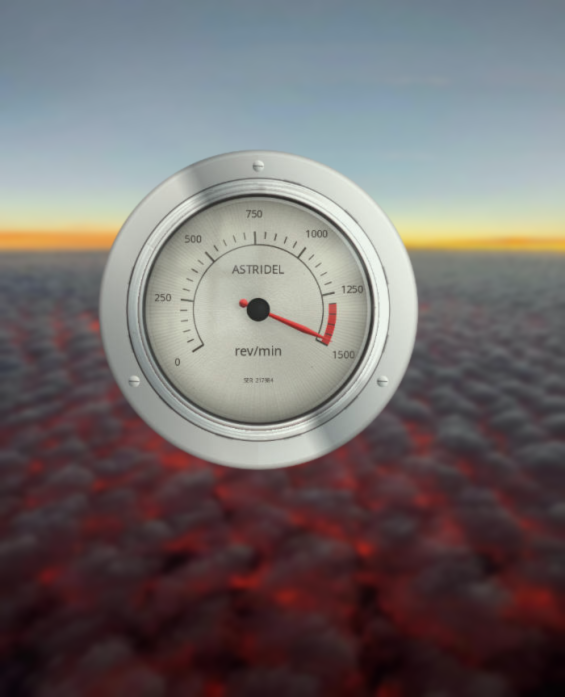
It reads 1475 rpm
